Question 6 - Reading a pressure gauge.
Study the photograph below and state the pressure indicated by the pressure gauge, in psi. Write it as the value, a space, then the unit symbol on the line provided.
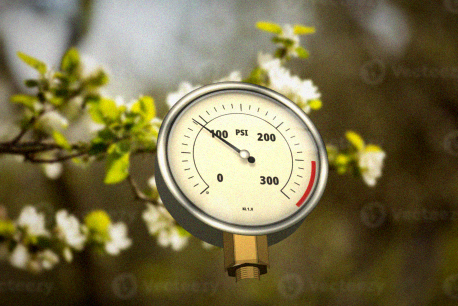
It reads 90 psi
